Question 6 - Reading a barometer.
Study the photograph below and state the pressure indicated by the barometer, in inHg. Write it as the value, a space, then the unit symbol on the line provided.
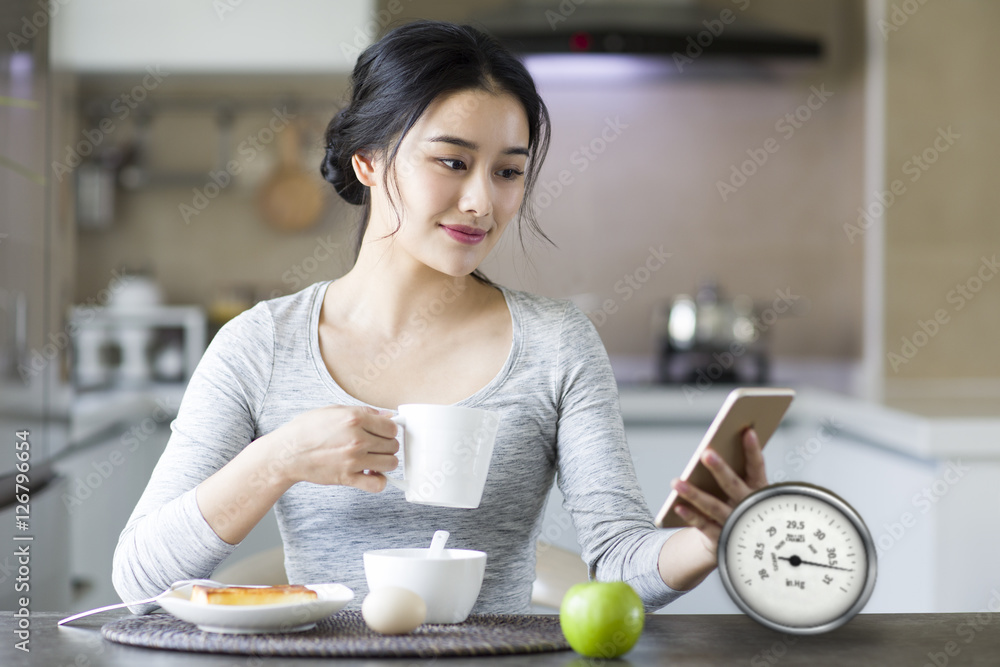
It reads 30.7 inHg
